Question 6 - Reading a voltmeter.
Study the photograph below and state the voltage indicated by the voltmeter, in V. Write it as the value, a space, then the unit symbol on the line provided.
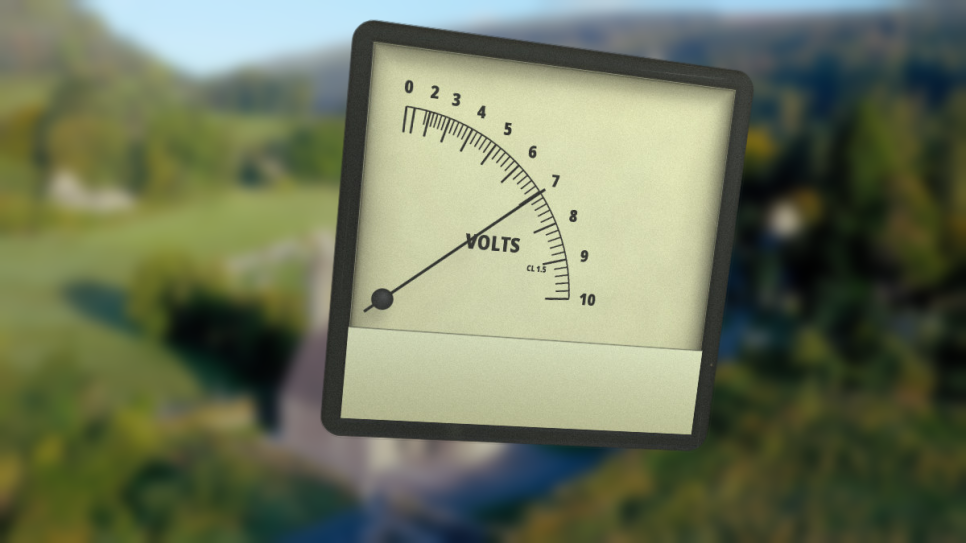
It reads 7 V
